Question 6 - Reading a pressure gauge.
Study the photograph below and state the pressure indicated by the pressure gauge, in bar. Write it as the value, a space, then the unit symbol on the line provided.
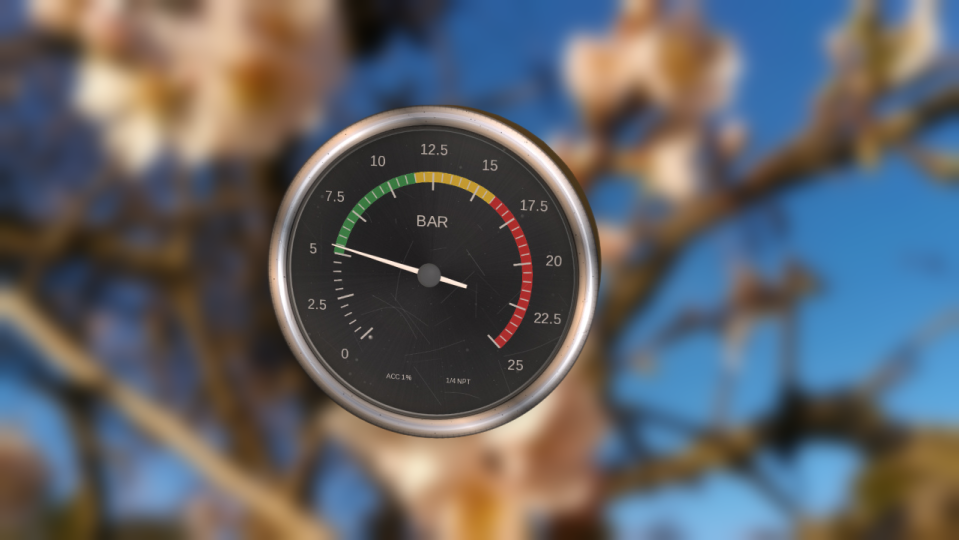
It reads 5.5 bar
